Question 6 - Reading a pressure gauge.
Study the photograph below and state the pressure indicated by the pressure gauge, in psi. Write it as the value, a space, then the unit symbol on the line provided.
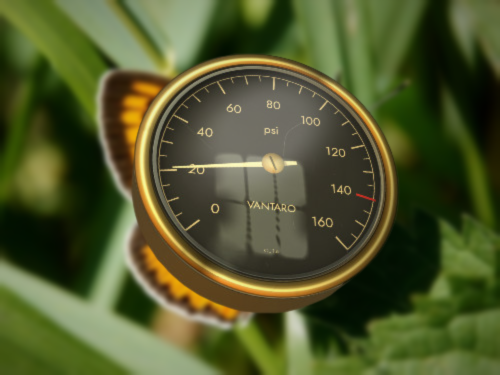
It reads 20 psi
